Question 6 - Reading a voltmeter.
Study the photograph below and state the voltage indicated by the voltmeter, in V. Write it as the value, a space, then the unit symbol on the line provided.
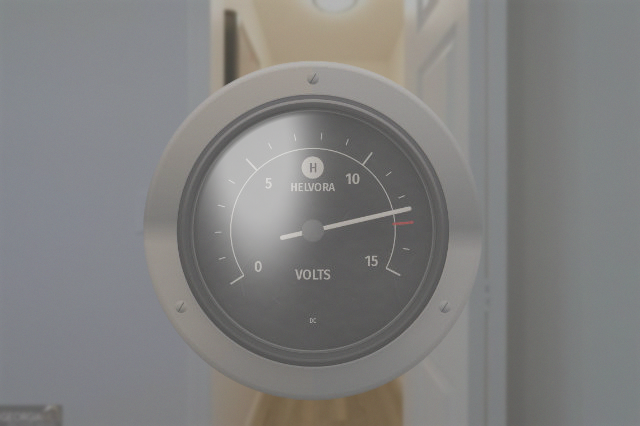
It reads 12.5 V
